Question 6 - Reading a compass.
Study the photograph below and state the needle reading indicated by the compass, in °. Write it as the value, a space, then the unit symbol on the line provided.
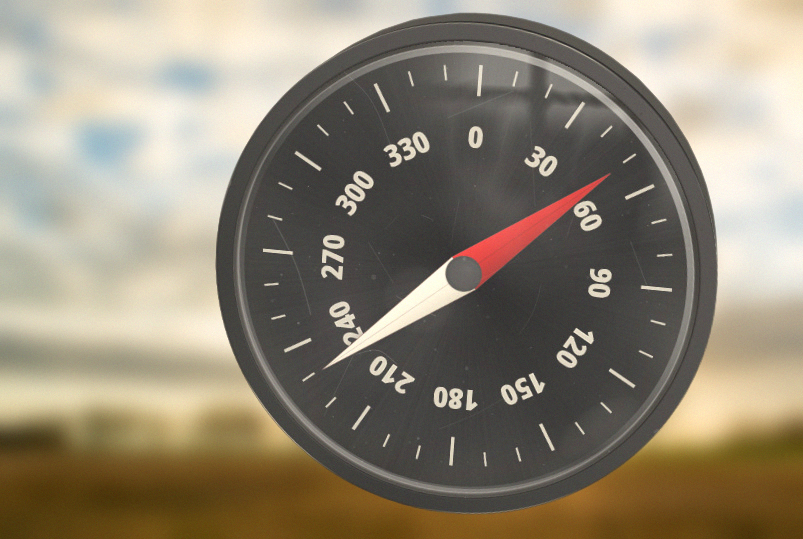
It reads 50 °
